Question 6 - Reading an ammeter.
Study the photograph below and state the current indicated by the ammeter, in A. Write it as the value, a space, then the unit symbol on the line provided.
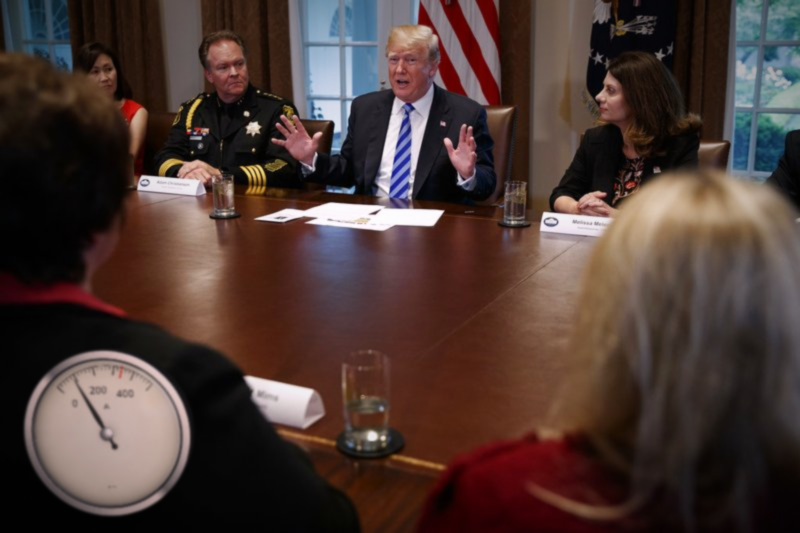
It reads 100 A
